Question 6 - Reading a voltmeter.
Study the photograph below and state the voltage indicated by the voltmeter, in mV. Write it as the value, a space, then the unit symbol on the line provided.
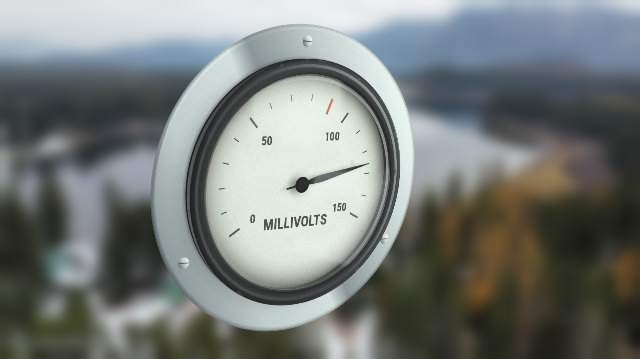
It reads 125 mV
